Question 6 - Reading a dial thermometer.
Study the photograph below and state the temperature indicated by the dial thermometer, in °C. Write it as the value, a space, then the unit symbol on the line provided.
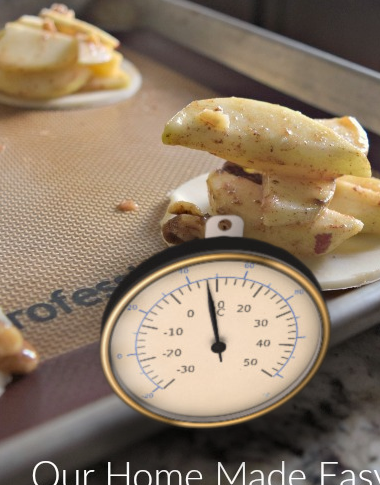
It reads 8 °C
